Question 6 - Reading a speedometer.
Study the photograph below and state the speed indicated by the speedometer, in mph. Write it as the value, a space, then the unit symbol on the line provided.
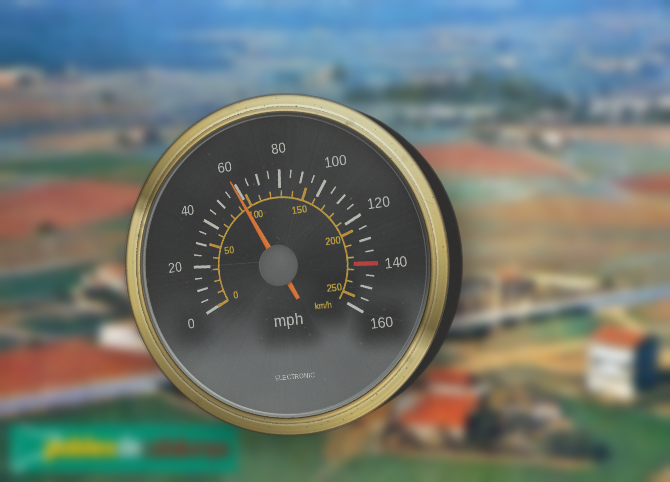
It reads 60 mph
